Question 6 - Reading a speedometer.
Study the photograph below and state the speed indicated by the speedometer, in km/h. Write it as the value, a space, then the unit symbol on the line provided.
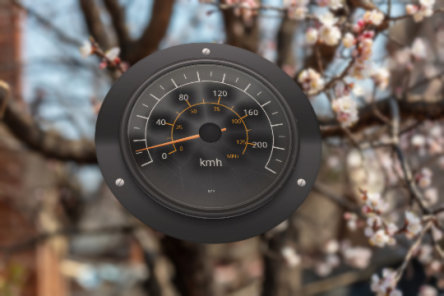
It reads 10 km/h
